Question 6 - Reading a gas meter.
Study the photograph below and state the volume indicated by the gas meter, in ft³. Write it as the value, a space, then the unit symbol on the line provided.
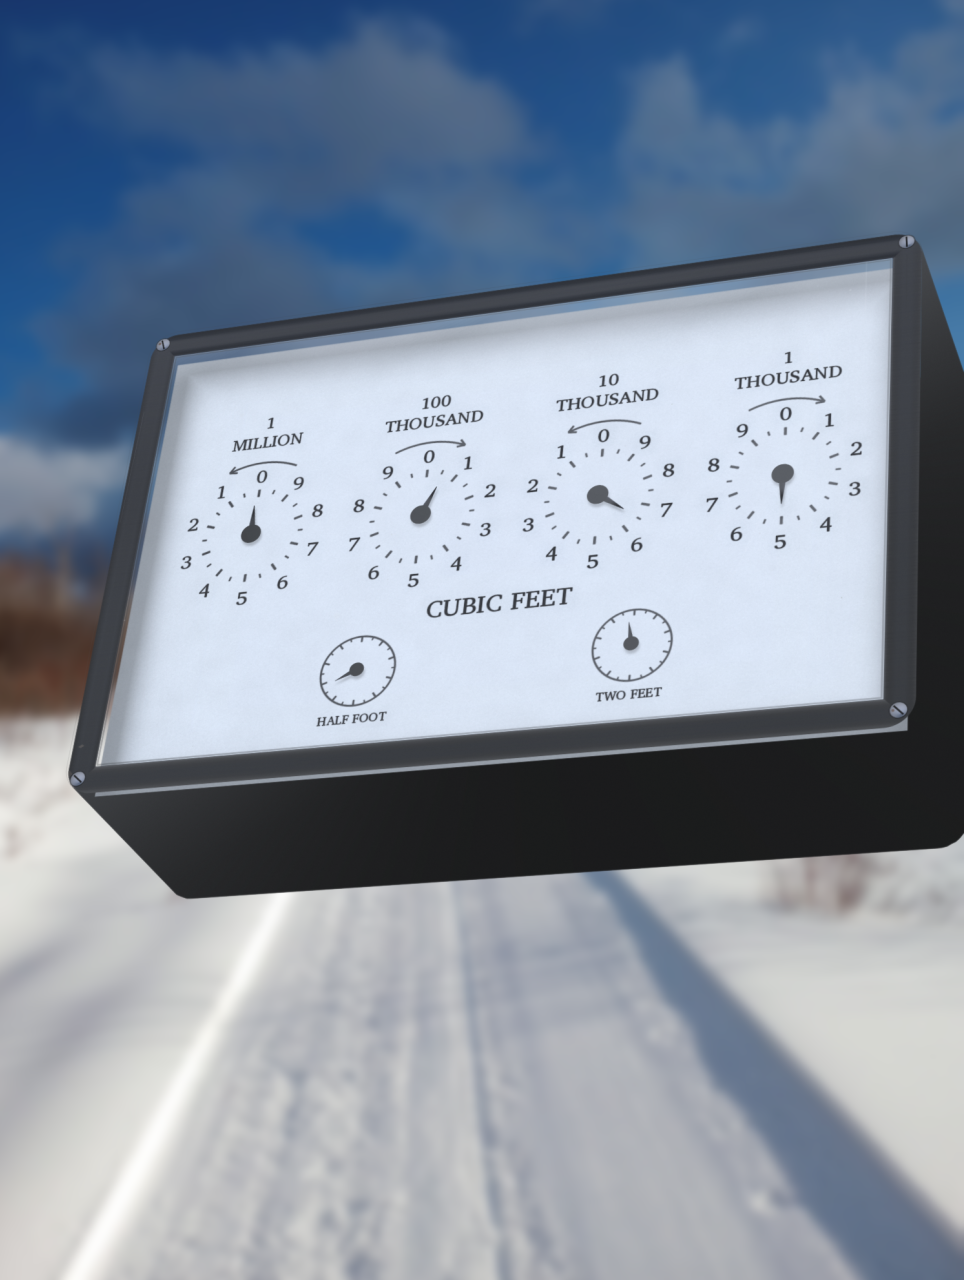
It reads 6500 ft³
